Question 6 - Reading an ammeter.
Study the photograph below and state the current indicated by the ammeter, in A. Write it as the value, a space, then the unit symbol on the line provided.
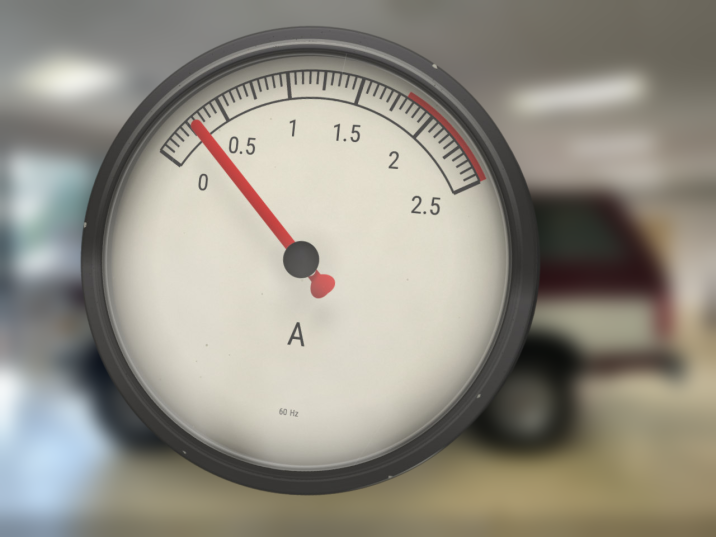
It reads 0.3 A
